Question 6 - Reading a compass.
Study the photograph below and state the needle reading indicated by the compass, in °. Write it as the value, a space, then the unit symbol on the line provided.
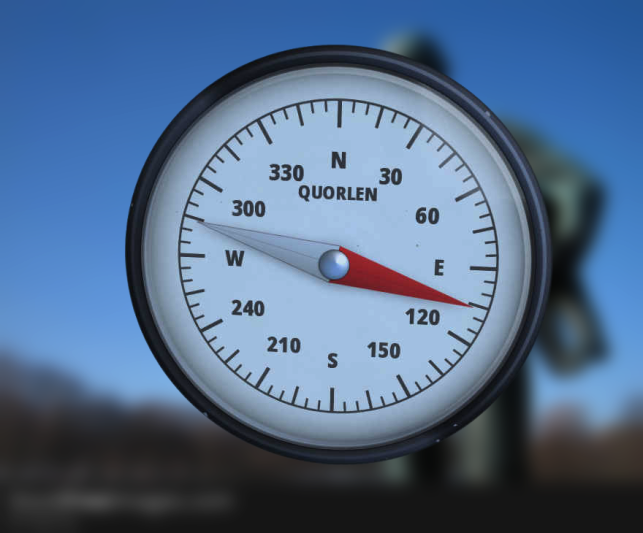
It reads 105 °
